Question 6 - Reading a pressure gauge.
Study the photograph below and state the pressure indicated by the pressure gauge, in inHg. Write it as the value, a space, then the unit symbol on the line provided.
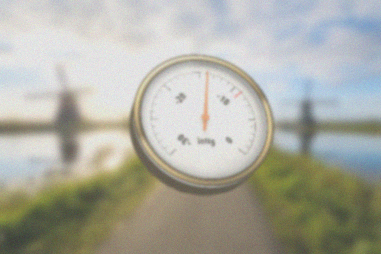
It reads -14 inHg
